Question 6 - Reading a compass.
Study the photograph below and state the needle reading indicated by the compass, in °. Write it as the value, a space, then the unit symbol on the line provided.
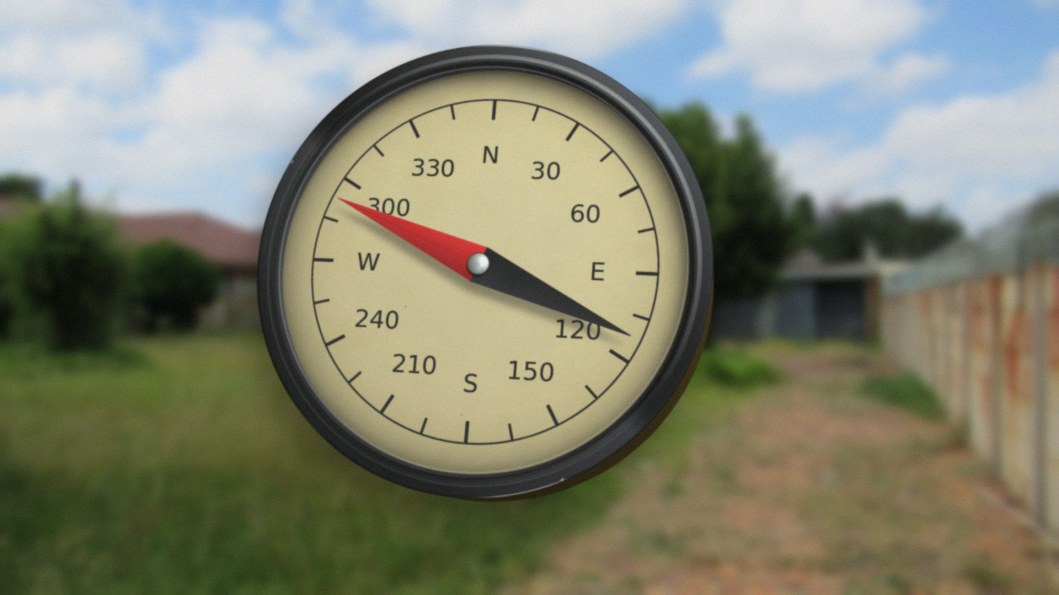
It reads 292.5 °
